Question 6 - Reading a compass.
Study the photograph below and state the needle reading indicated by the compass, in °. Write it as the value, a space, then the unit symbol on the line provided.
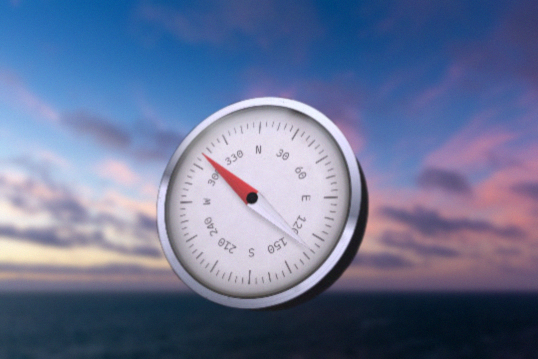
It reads 310 °
